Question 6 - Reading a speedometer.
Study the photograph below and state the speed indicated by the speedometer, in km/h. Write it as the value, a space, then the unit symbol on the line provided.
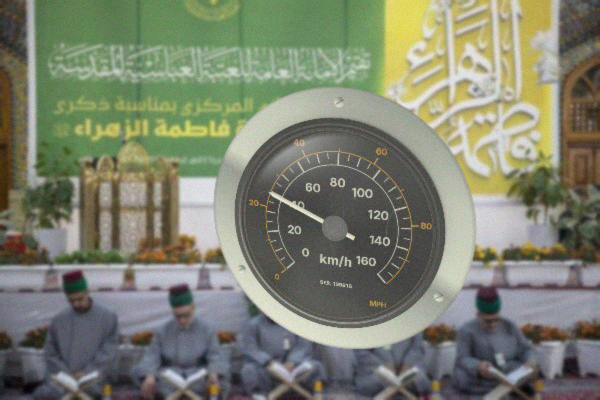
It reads 40 km/h
